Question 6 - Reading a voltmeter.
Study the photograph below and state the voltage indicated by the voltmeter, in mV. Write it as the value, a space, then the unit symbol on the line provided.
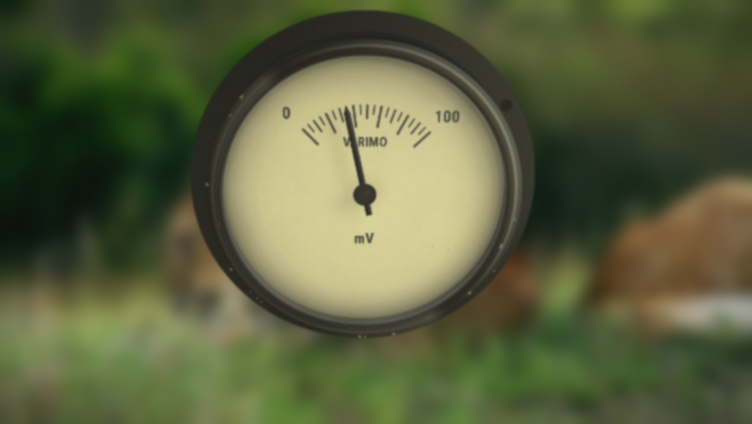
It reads 35 mV
